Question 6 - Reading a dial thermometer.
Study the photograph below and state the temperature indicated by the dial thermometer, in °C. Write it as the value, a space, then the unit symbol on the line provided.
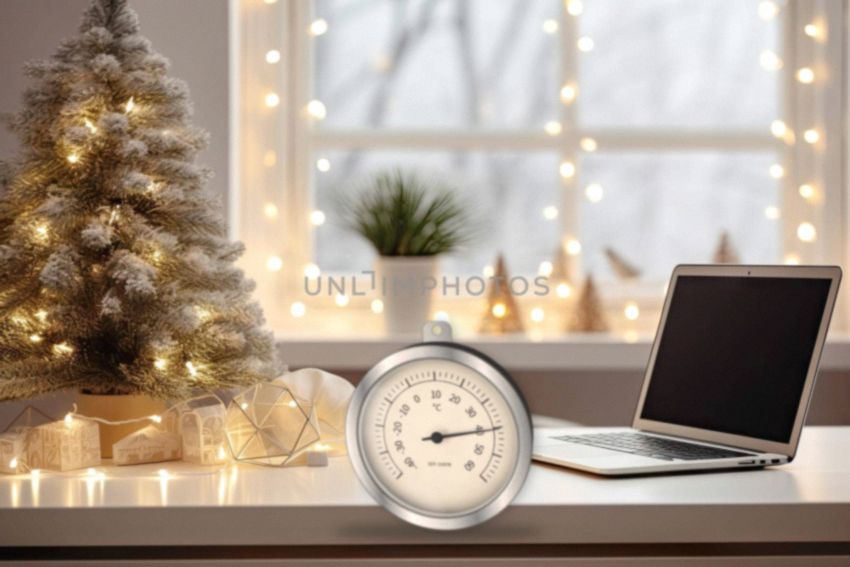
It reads 40 °C
